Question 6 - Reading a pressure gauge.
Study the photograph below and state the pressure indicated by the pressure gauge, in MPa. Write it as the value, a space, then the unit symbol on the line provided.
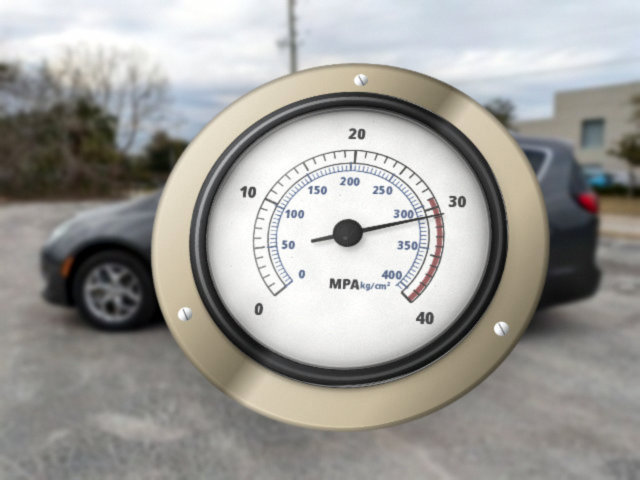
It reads 31 MPa
